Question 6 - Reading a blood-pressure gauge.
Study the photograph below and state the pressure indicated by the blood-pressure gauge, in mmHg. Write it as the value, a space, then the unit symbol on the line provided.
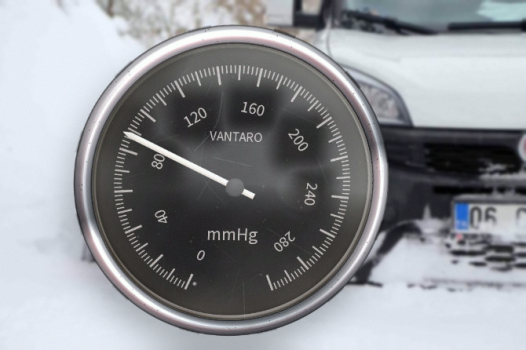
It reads 88 mmHg
